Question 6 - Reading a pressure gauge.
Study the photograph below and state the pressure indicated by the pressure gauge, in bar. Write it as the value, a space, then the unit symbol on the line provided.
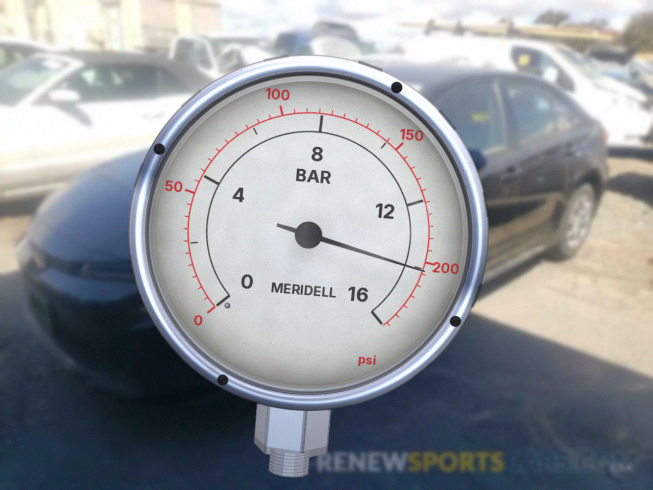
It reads 14 bar
